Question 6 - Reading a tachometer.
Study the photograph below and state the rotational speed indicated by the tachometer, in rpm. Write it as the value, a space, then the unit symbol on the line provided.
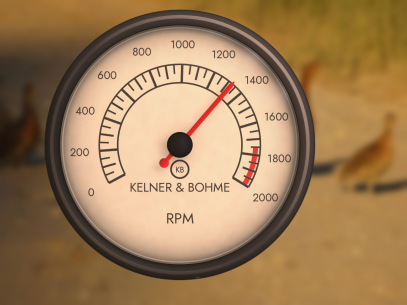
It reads 1325 rpm
